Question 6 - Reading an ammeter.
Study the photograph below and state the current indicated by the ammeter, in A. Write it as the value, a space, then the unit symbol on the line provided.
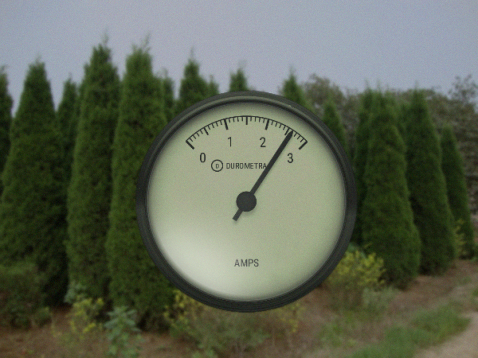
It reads 2.6 A
